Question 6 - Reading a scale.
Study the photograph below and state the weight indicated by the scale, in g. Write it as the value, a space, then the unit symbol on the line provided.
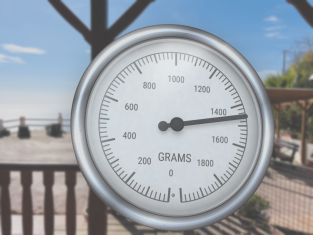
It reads 1460 g
